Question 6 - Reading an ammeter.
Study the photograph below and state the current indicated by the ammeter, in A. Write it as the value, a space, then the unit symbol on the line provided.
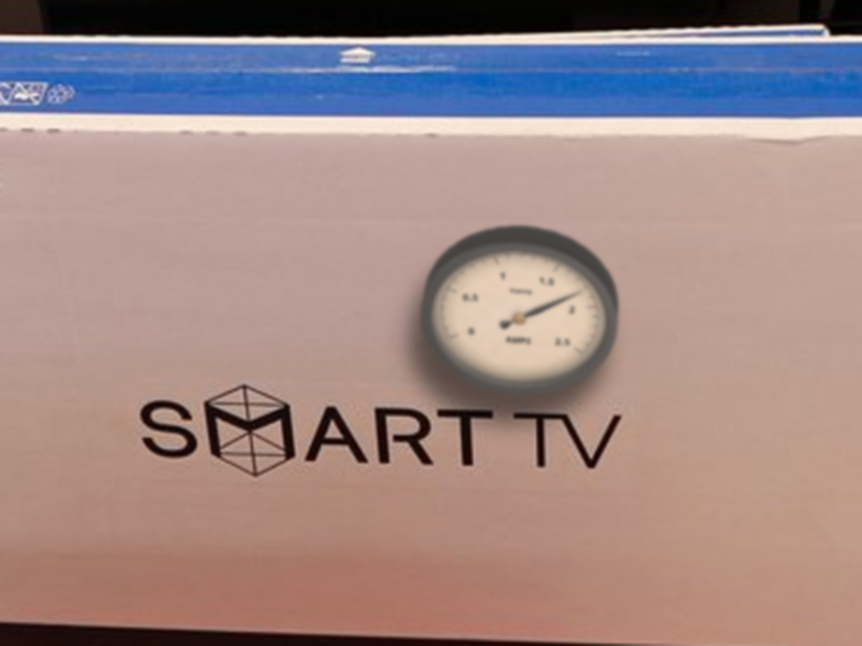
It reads 1.8 A
